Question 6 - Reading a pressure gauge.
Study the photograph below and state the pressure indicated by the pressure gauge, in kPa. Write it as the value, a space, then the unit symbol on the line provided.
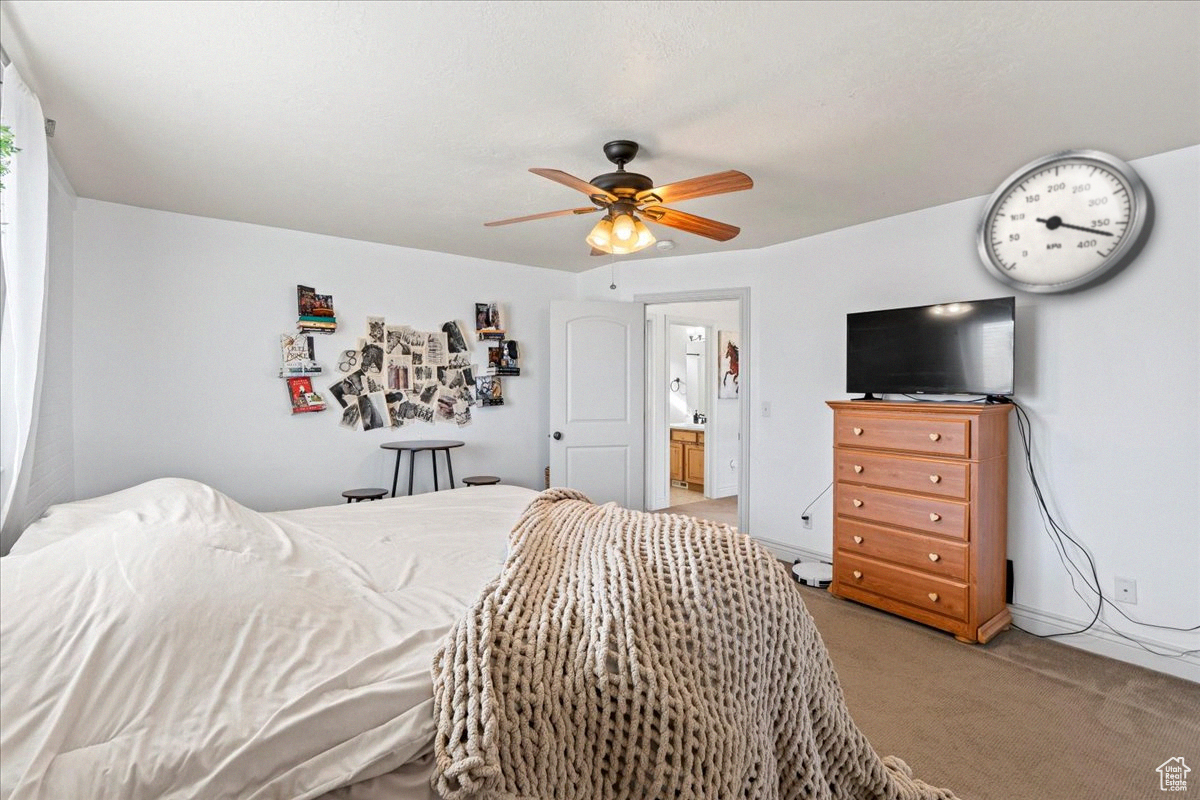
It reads 370 kPa
